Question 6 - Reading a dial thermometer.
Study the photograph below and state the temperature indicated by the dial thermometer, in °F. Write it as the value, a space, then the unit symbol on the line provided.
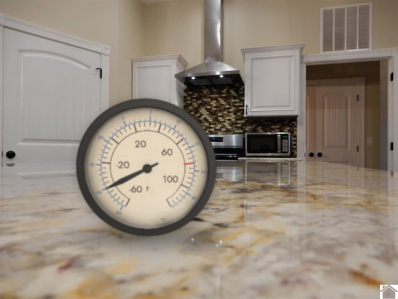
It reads -40 °F
